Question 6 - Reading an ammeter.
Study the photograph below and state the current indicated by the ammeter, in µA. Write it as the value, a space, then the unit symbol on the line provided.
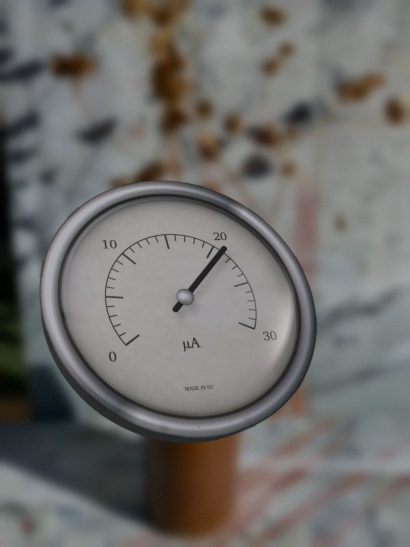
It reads 21 µA
